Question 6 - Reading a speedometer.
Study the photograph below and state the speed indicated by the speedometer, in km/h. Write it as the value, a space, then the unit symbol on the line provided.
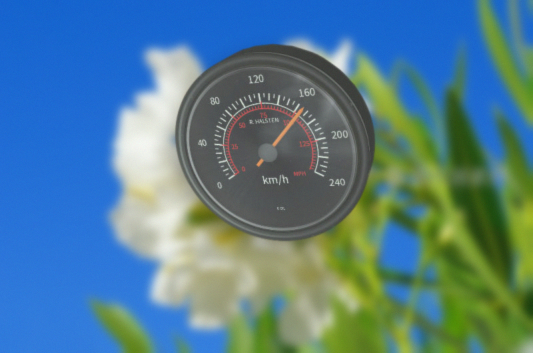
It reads 165 km/h
